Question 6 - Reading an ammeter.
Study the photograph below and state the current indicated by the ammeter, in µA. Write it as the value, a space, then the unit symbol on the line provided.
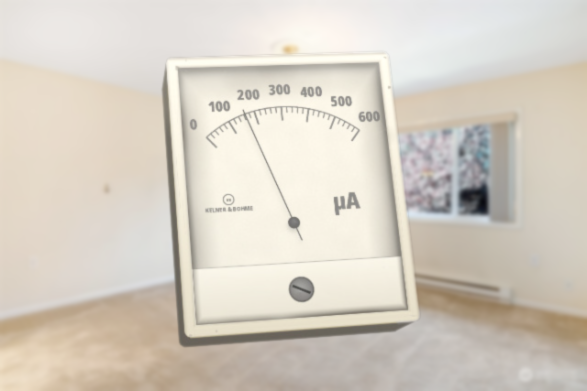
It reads 160 µA
